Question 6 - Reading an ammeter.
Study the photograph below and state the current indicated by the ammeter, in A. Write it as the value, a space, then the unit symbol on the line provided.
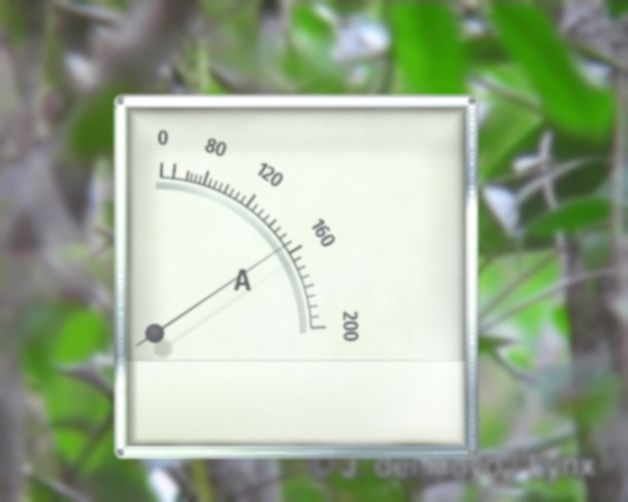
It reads 155 A
